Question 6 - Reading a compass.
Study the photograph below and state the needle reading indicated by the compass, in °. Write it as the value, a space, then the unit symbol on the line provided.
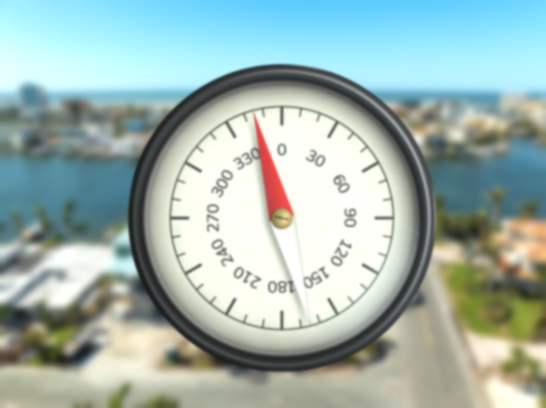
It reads 345 °
